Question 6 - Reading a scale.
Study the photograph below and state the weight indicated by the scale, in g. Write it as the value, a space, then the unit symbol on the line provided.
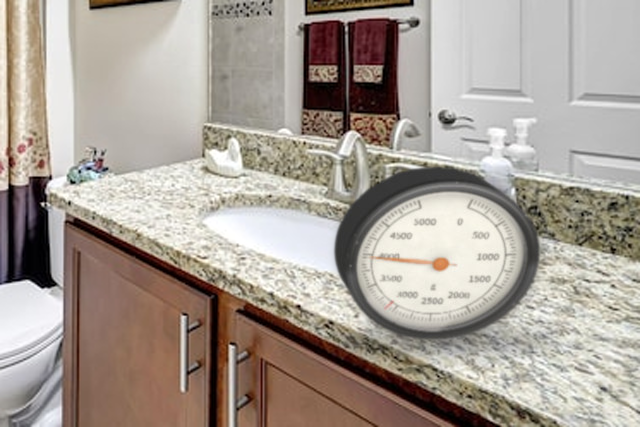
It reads 4000 g
